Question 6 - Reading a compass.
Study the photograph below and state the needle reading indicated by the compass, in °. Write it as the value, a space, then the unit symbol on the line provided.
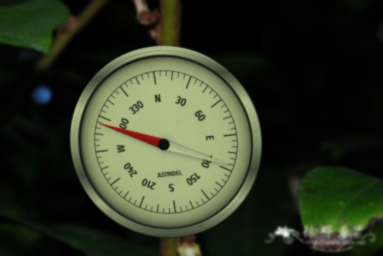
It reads 295 °
